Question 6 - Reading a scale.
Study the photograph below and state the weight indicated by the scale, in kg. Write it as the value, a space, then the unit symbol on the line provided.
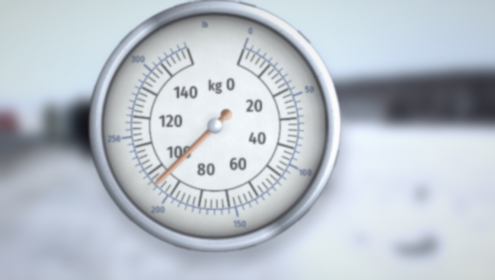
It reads 96 kg
